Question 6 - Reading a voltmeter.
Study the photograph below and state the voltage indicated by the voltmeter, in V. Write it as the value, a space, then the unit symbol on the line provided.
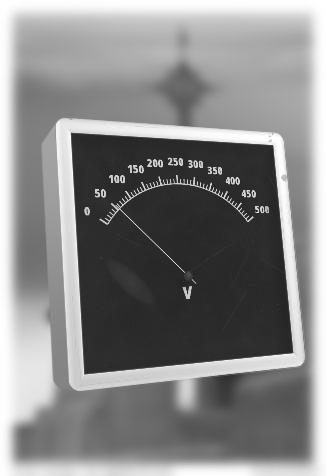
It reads 50 V
